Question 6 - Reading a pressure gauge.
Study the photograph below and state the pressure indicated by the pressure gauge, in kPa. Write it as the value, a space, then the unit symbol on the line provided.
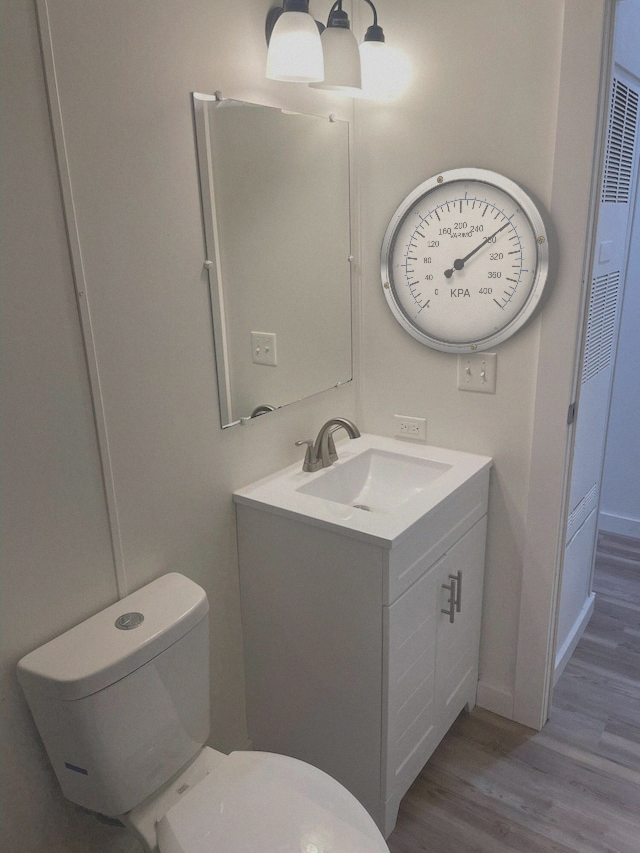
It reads 280 kPa
